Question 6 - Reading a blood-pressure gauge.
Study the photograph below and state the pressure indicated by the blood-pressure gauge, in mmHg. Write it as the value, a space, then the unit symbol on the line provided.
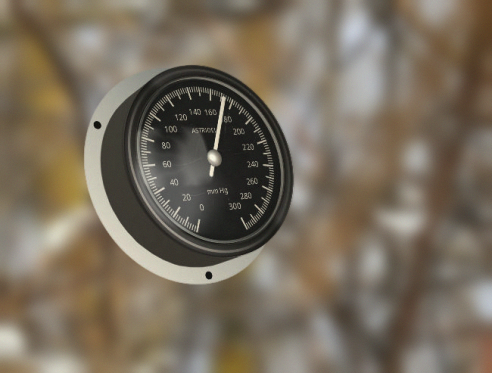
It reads 170 mmHg
